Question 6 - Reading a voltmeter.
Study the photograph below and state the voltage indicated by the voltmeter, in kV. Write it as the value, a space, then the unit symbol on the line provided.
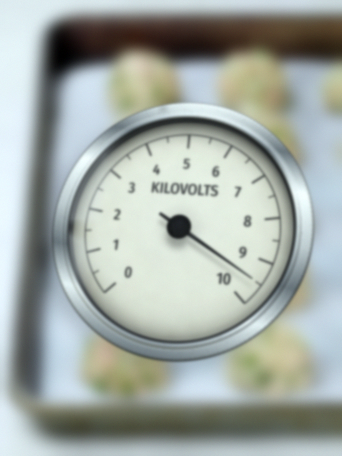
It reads 9.5 kV
